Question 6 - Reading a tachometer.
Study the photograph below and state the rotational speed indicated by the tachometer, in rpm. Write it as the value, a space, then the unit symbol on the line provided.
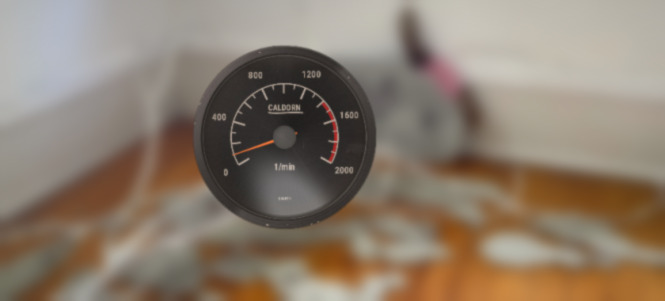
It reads 100 rpm
